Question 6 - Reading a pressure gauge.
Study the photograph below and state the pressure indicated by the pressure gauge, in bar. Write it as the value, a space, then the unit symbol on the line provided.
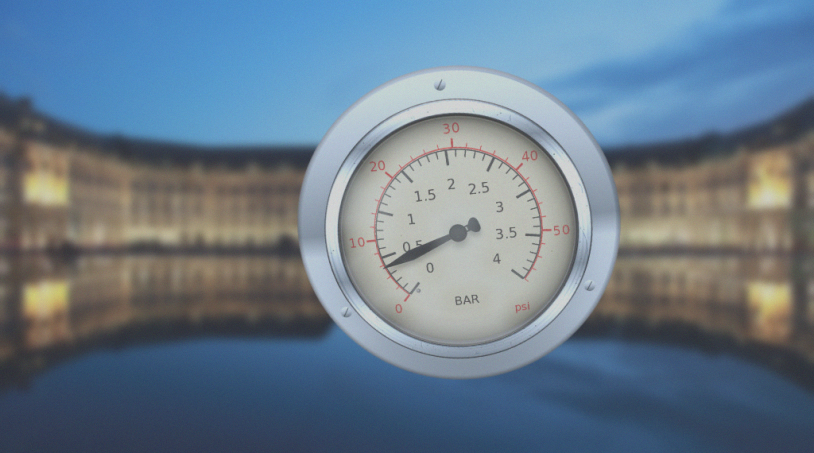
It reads 0.4 bar
